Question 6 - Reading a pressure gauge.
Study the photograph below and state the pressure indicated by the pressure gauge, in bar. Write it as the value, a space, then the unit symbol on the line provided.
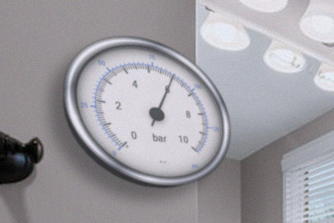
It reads 6 bar
